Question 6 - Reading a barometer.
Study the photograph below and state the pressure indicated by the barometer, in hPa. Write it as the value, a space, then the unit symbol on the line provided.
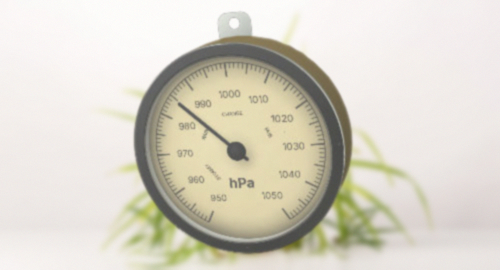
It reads 985 hPa
